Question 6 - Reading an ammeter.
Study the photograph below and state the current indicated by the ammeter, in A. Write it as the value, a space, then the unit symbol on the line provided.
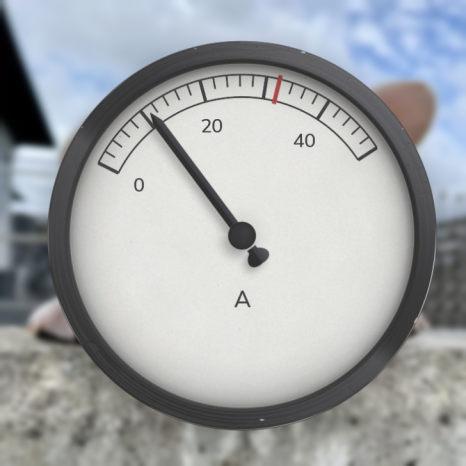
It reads 11 A
